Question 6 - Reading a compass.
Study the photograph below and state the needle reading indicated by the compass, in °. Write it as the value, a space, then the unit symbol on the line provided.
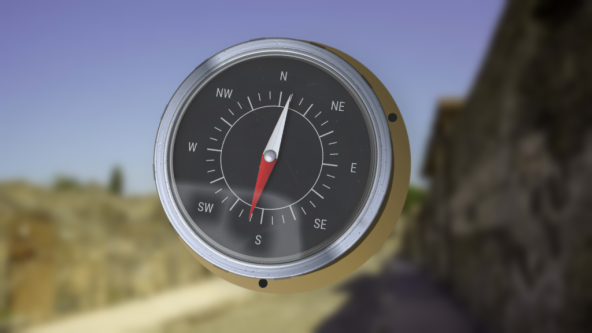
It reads 190 °
